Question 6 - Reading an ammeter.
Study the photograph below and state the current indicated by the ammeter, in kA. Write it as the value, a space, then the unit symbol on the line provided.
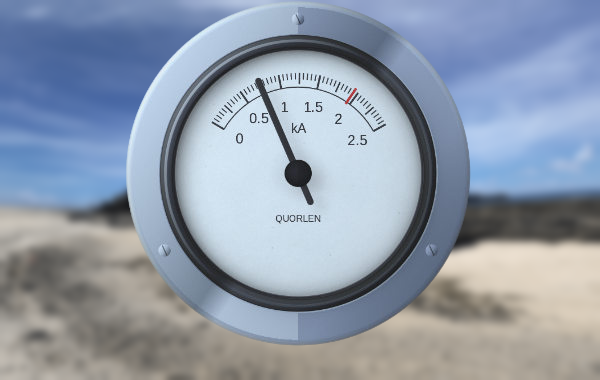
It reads 0.75 kA
